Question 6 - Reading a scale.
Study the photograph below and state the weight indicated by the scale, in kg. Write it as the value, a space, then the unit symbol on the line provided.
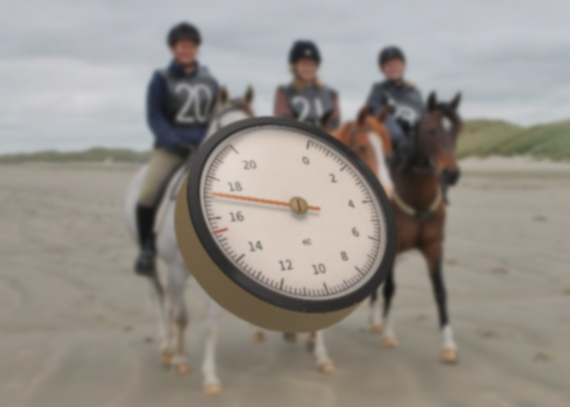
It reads 17 kg
